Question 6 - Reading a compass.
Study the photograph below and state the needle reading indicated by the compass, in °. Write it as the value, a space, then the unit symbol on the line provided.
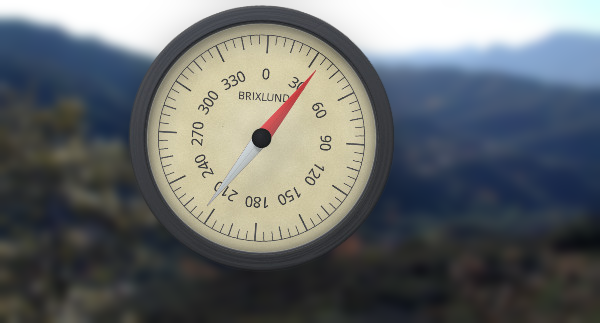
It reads 35 °
